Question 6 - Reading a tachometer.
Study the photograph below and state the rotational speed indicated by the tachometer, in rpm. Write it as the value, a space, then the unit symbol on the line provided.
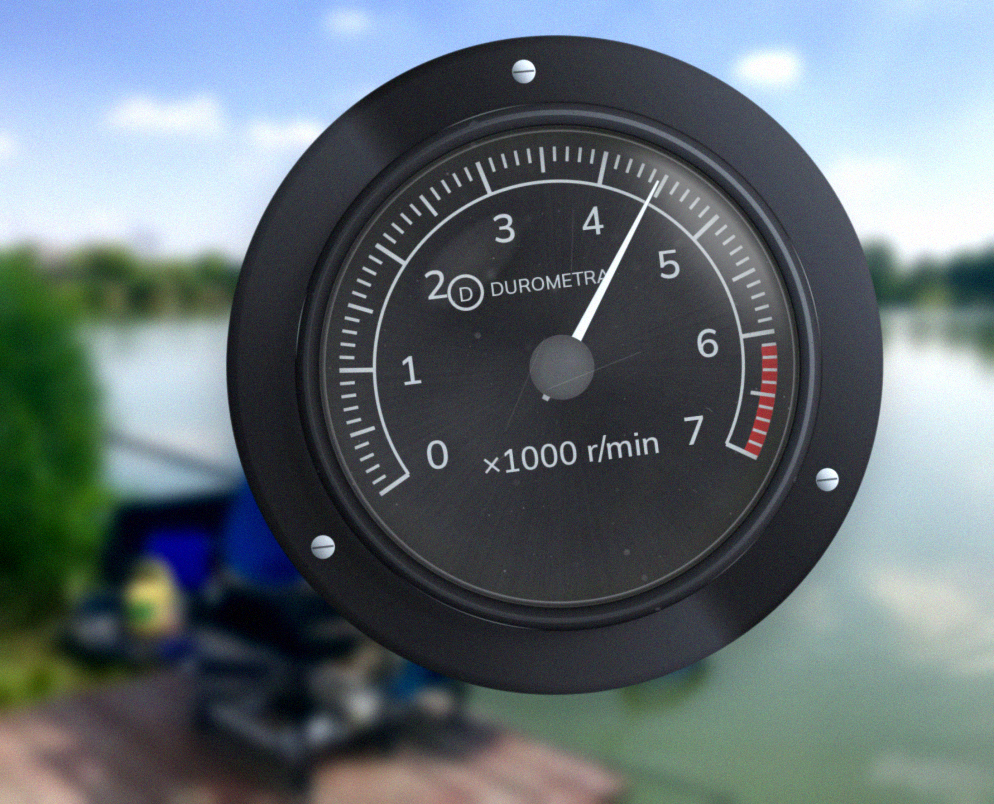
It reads 4450 rpm
